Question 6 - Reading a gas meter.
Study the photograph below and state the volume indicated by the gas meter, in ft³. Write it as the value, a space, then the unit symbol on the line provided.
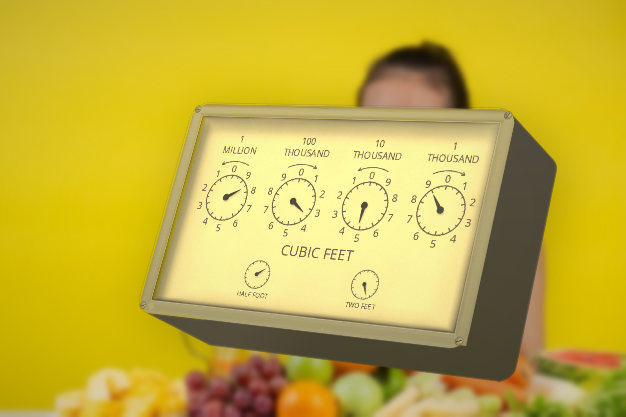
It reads 834900 ft³
